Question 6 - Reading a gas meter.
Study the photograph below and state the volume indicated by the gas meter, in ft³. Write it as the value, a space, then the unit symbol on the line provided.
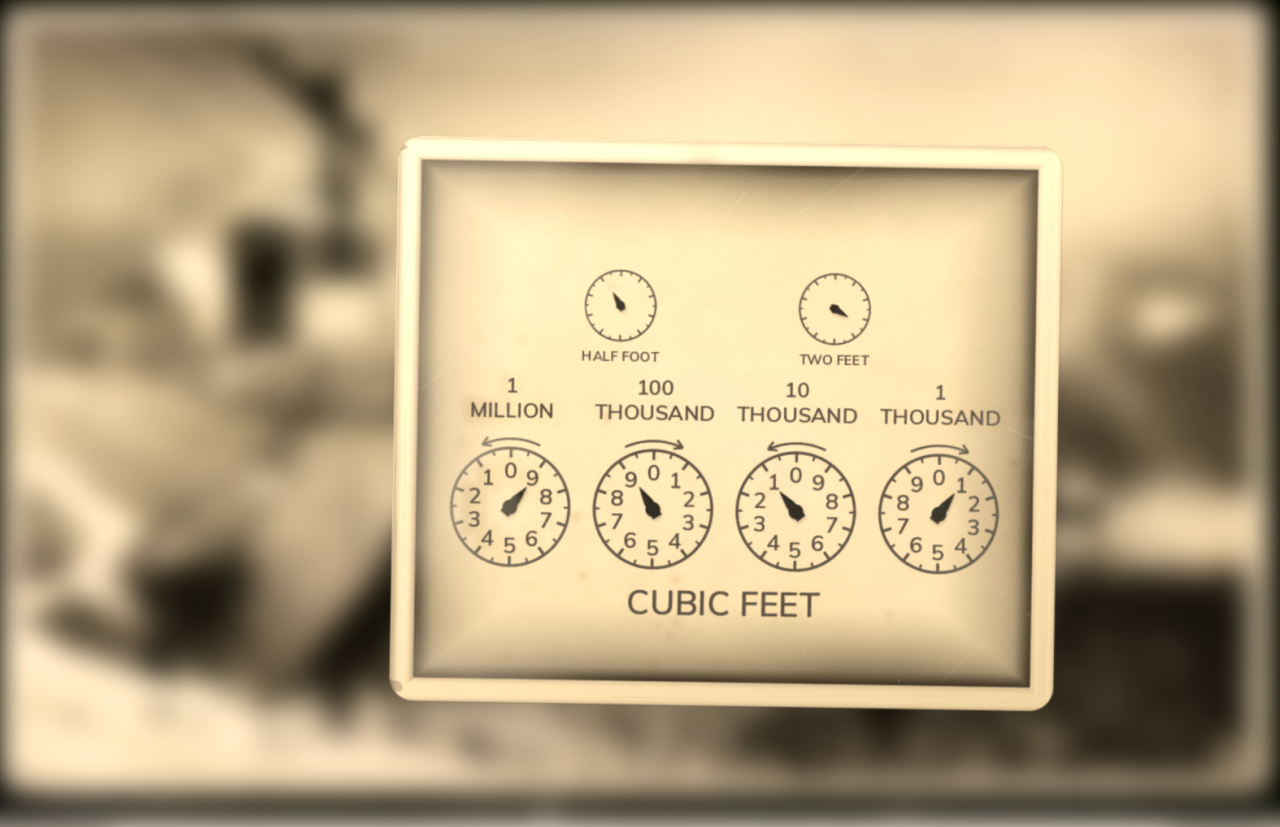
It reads 891100 ft³
